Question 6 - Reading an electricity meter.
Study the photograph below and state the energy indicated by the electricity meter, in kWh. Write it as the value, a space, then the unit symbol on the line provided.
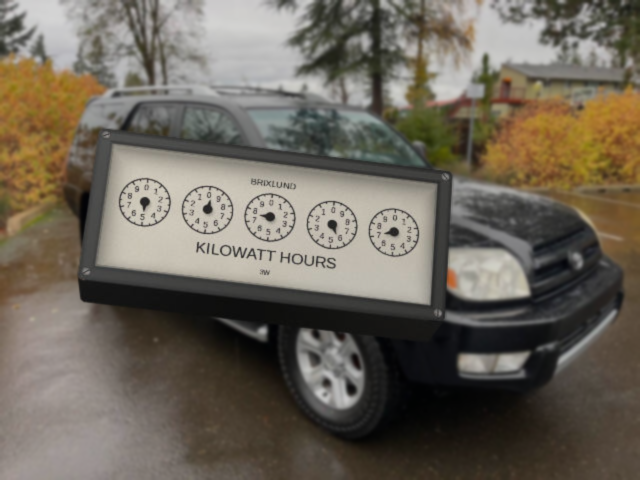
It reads 49757 kWh
